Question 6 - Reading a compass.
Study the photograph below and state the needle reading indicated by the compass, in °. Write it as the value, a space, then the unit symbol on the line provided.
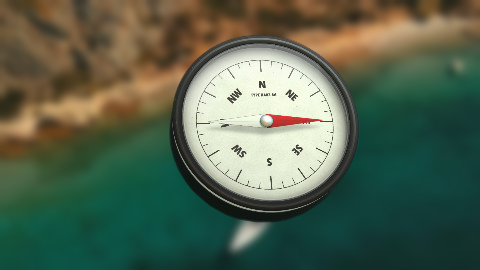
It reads 90 °
